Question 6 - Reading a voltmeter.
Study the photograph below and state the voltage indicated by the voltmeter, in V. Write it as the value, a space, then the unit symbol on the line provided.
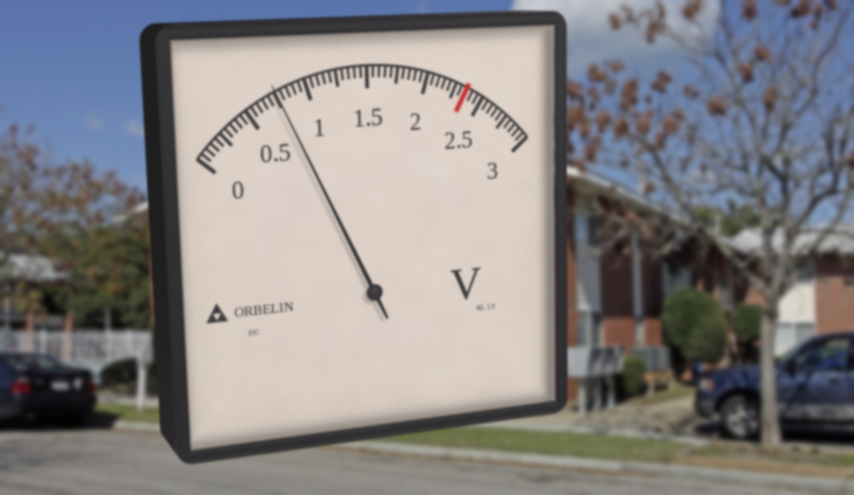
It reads 0.75 V
